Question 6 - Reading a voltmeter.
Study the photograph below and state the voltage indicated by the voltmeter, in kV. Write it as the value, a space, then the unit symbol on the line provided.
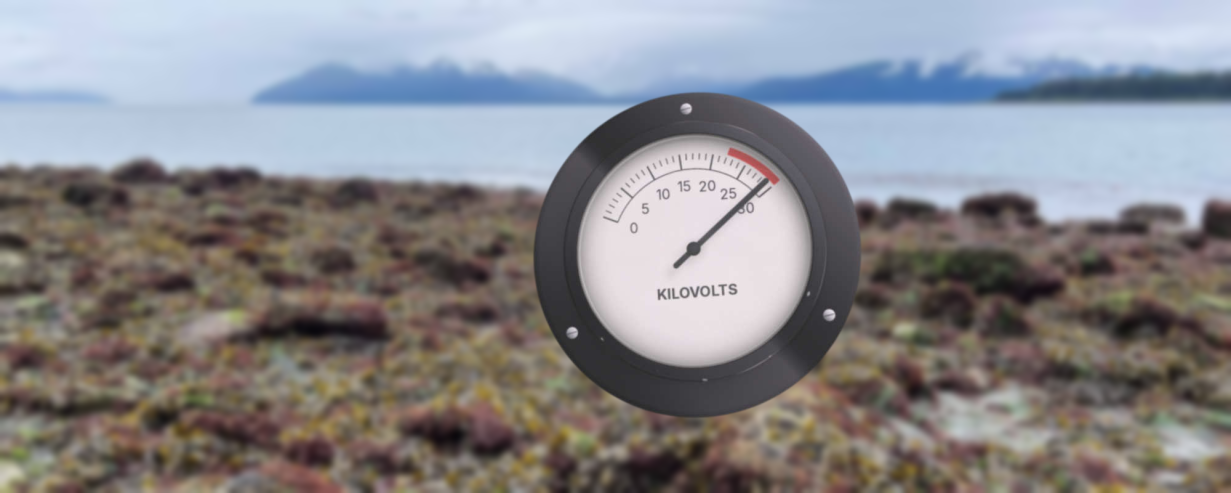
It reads 29 kV
